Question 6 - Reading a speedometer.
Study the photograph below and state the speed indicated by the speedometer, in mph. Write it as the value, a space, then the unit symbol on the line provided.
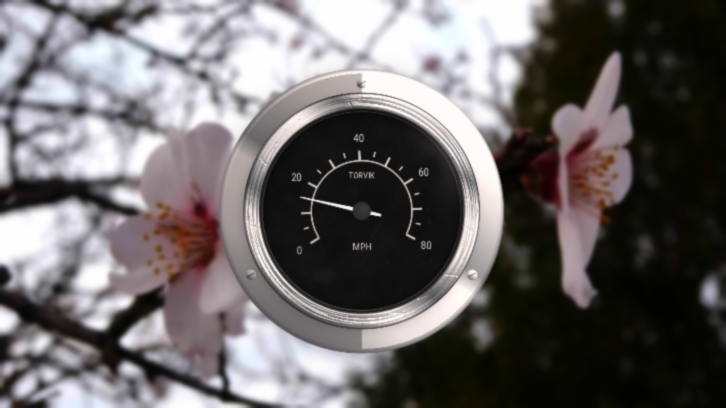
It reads 15 mph
